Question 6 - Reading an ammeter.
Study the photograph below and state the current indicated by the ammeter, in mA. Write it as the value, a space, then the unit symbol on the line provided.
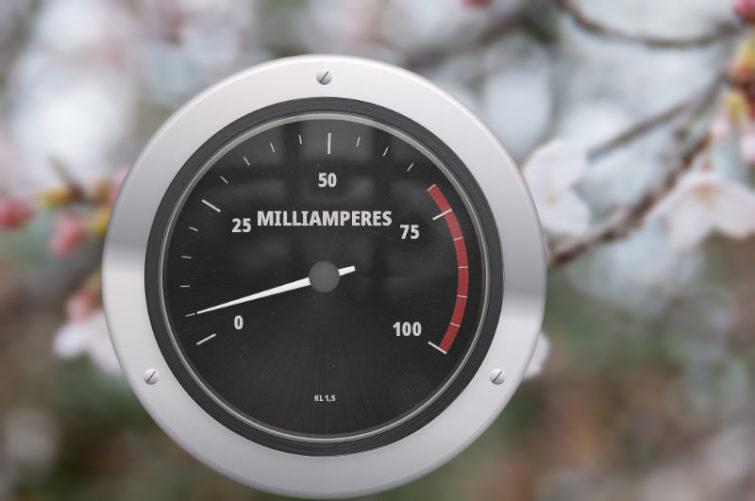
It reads 5 mA
